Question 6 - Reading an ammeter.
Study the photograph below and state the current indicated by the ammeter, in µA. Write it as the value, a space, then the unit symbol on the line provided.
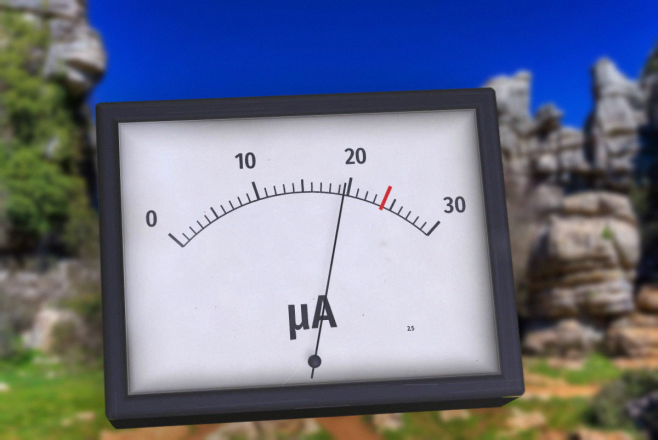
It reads 19.5 µA
